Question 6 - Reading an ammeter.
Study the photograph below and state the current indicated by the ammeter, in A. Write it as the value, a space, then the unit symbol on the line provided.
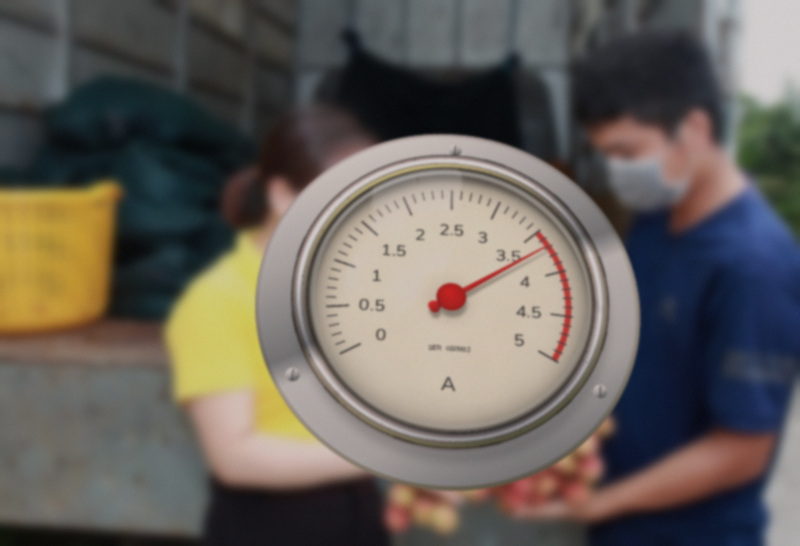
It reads 3.7 A
